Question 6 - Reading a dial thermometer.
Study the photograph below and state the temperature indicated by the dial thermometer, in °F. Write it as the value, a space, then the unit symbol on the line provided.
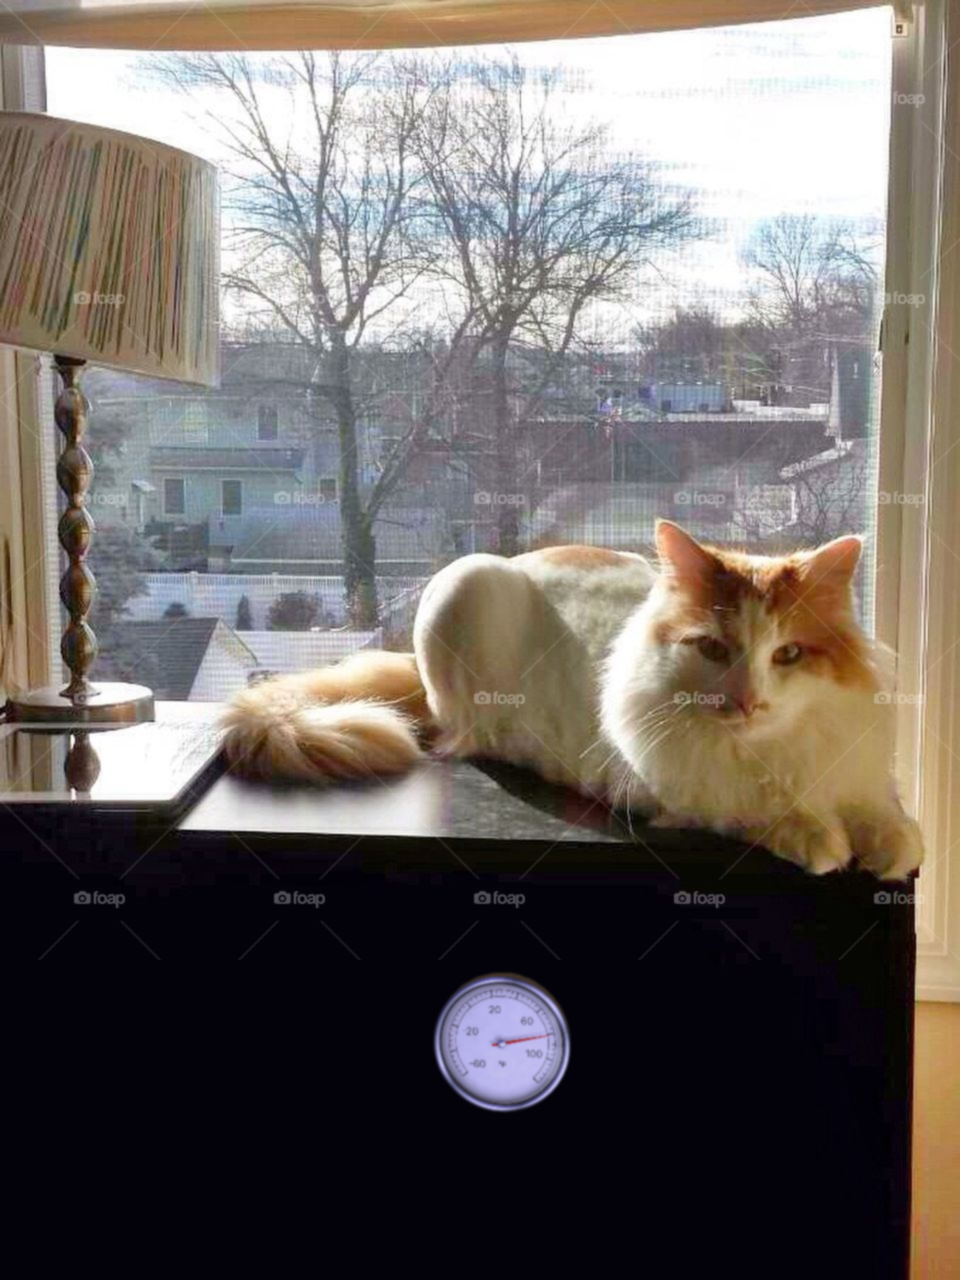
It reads 80 °F
